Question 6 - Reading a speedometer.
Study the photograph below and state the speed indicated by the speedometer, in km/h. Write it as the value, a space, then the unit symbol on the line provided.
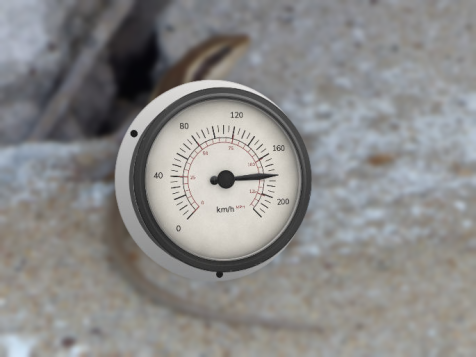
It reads 180 km/h
